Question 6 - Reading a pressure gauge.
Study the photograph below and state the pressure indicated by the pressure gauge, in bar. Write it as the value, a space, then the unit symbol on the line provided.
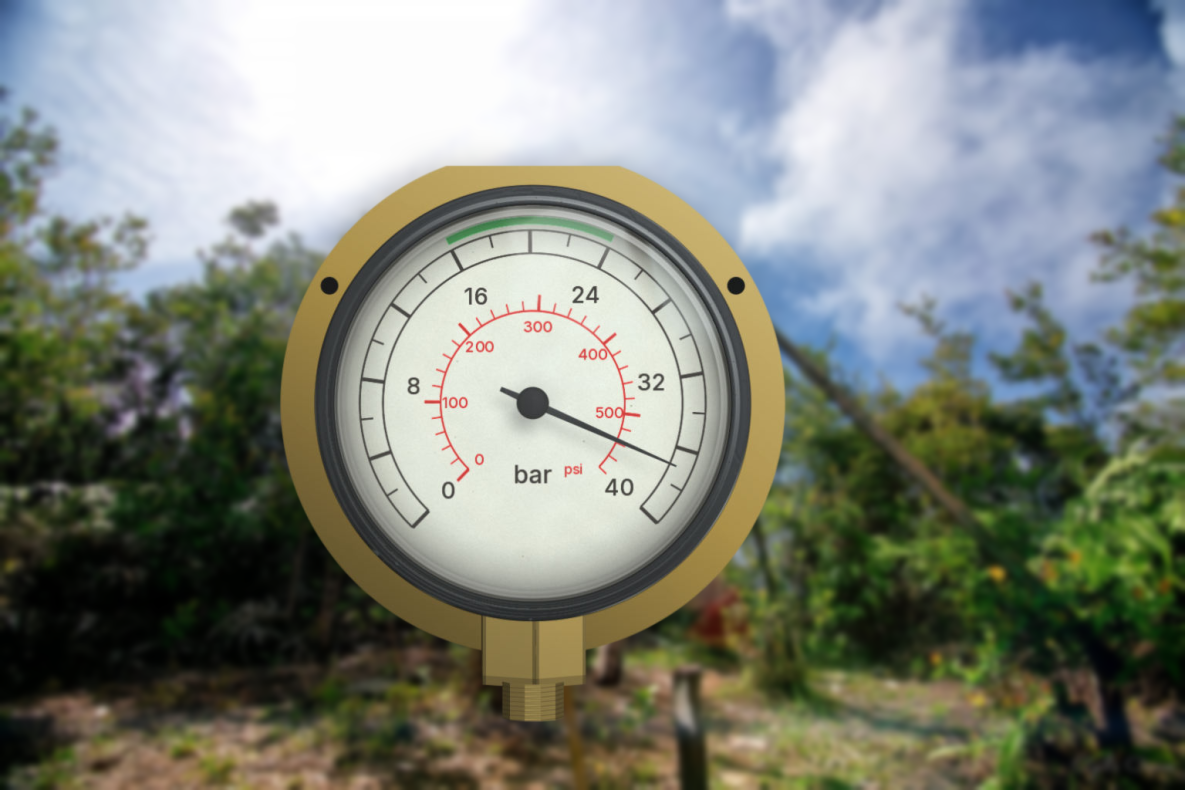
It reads 37 bar
